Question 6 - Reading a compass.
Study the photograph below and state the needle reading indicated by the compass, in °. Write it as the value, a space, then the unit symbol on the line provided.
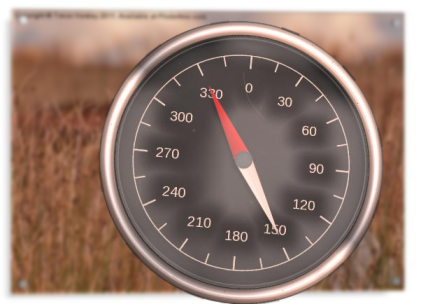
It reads 330 °
